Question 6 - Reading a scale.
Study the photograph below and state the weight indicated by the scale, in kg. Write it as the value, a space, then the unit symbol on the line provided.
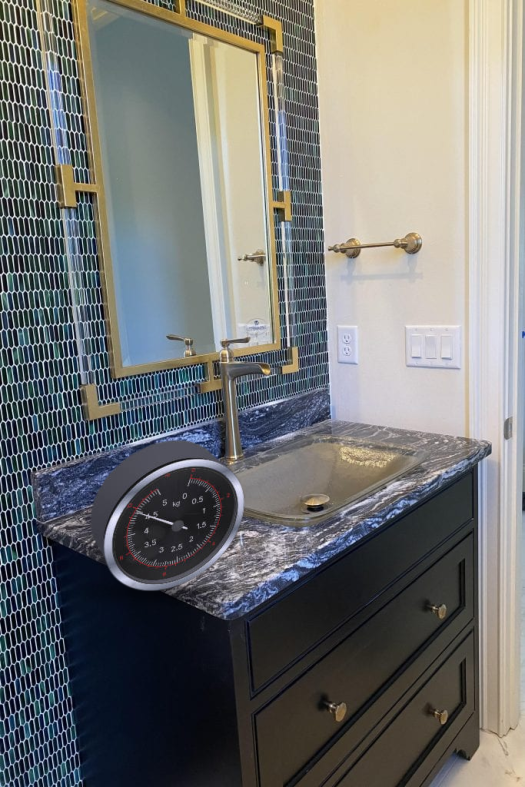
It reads 4.5 kg
